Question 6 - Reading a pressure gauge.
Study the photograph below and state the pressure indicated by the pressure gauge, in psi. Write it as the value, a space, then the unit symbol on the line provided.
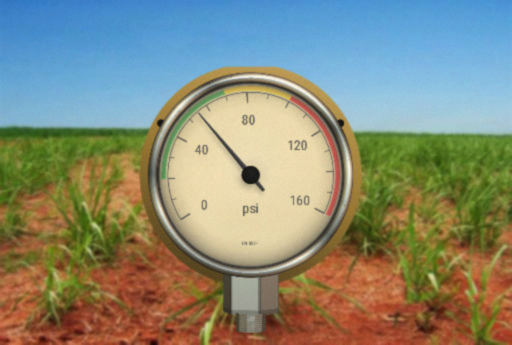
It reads 55 psi
